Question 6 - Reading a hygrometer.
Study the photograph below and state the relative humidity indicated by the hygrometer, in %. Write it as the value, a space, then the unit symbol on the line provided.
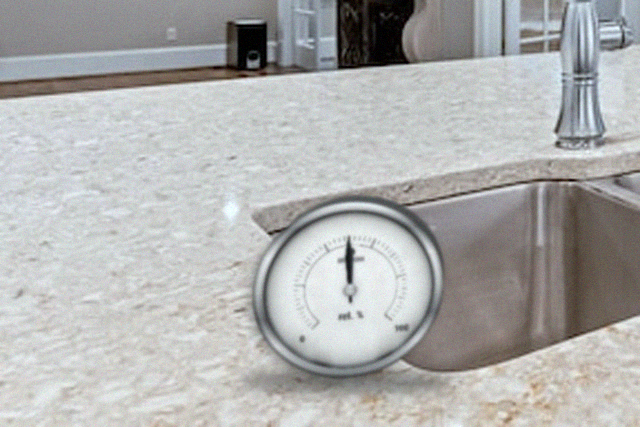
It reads 50 %
